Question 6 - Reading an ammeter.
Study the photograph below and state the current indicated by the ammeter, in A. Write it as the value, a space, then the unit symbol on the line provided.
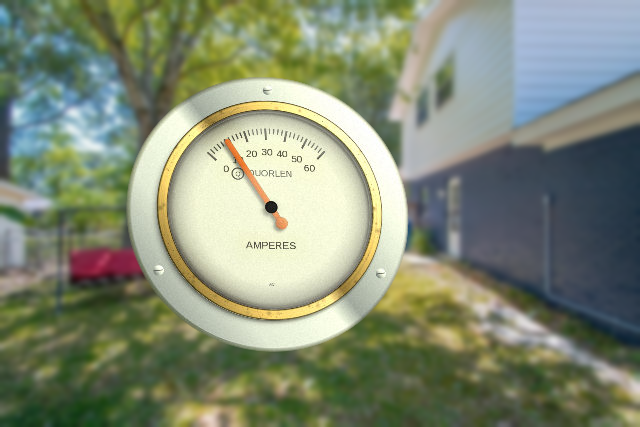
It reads 10 A
